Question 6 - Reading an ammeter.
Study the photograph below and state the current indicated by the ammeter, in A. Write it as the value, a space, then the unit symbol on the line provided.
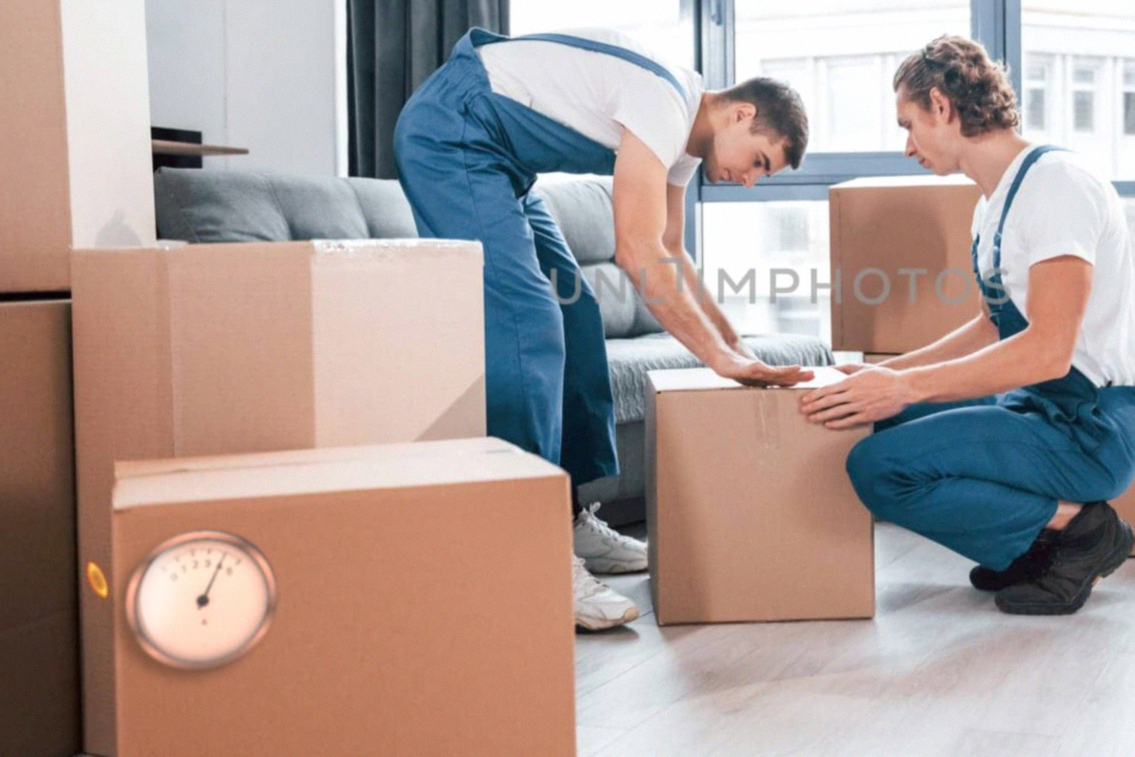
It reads 4 A
